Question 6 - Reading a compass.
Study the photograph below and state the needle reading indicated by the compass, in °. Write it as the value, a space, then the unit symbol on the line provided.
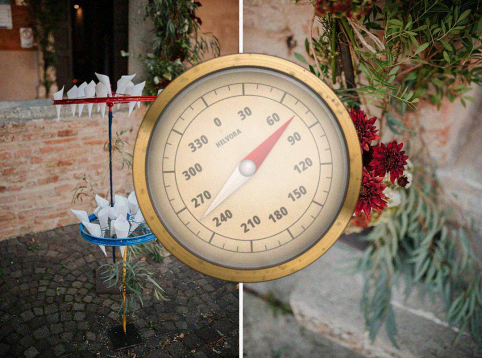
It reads 75 °
